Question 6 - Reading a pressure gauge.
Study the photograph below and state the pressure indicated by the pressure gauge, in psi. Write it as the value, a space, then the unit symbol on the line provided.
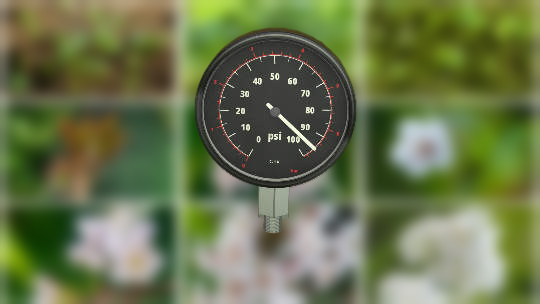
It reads 95 psi
